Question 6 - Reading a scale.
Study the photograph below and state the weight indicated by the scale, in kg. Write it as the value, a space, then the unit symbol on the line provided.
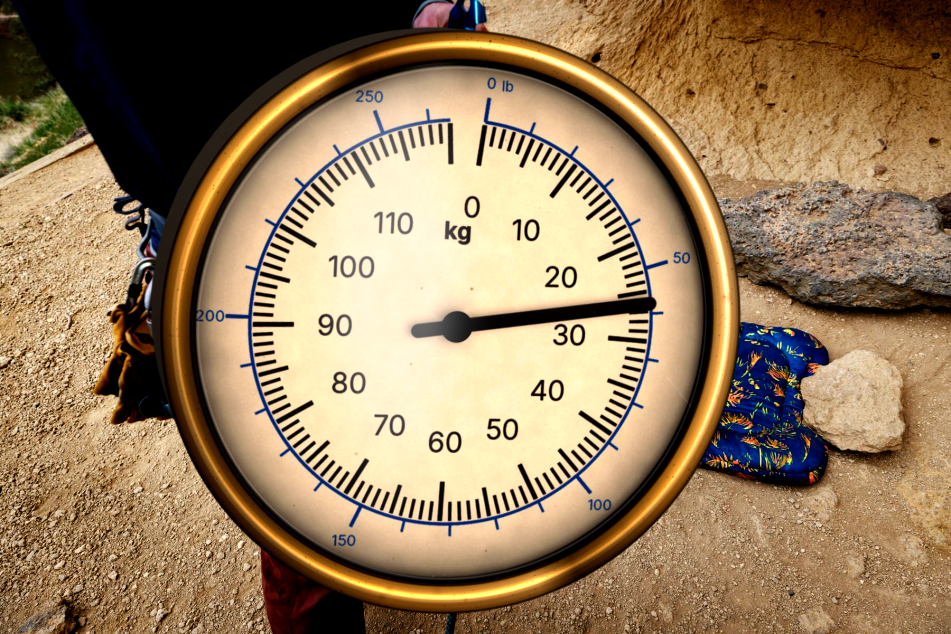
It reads 26 kg
